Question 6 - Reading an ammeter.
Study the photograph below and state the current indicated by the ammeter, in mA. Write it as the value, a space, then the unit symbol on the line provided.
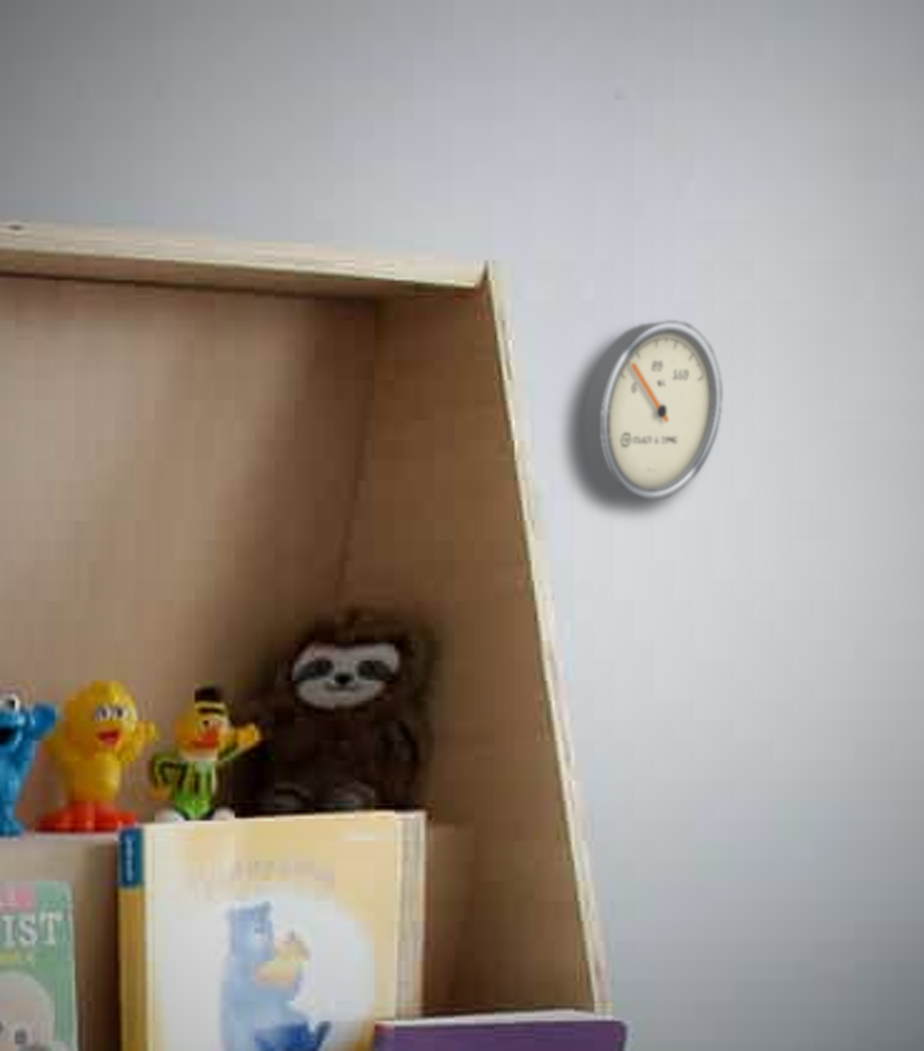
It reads 20 mA
